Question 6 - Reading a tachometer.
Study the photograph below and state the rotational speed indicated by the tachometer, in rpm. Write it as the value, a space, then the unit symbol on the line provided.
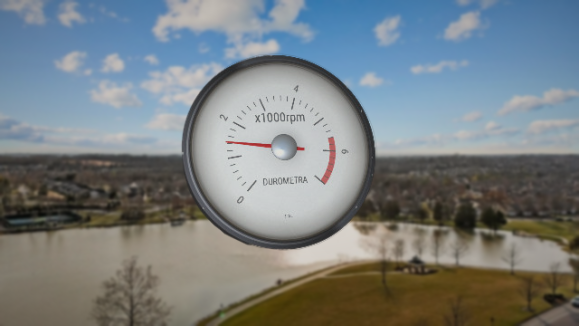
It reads 1400 rpm
